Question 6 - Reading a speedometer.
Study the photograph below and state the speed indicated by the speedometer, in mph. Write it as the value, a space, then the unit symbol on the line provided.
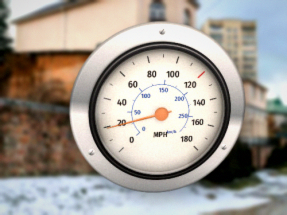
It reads 20 mph
